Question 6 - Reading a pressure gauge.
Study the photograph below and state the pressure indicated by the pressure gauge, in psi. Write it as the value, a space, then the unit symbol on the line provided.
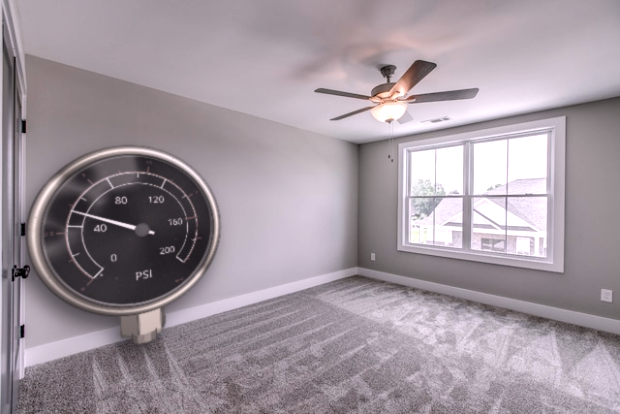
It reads 50 psi
